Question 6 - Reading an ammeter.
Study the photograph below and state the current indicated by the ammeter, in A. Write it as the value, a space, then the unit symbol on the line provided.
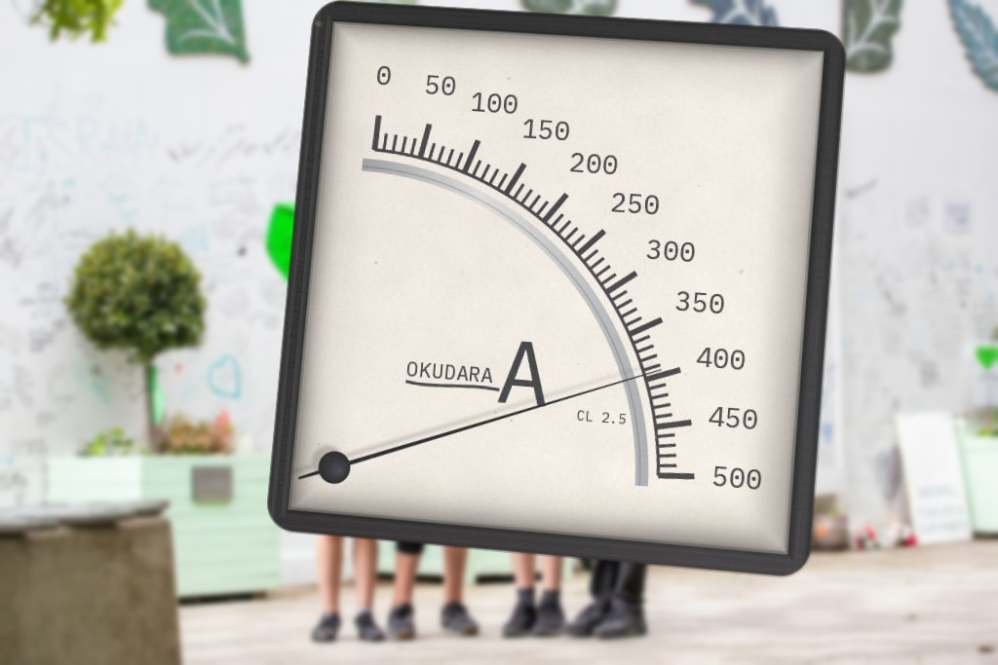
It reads 395 A
